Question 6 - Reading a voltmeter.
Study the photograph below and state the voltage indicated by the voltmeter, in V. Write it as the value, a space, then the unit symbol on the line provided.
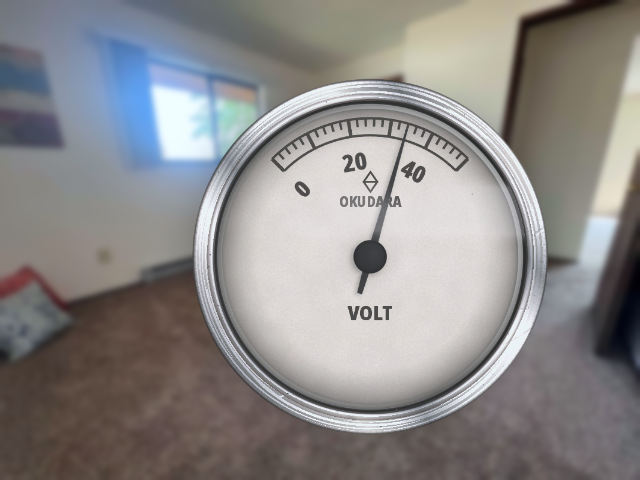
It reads 34 V
